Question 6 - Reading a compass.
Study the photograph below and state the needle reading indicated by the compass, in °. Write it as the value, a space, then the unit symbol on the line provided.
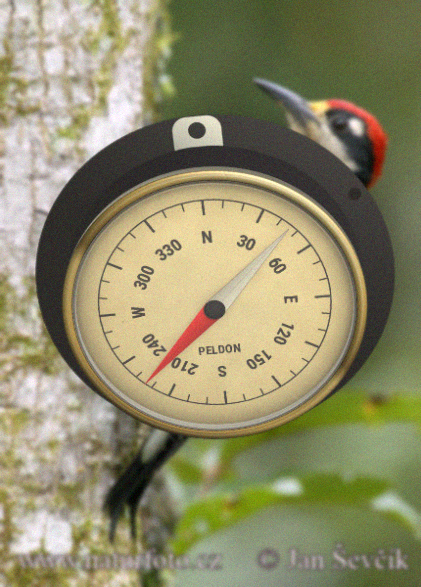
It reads 225 °
